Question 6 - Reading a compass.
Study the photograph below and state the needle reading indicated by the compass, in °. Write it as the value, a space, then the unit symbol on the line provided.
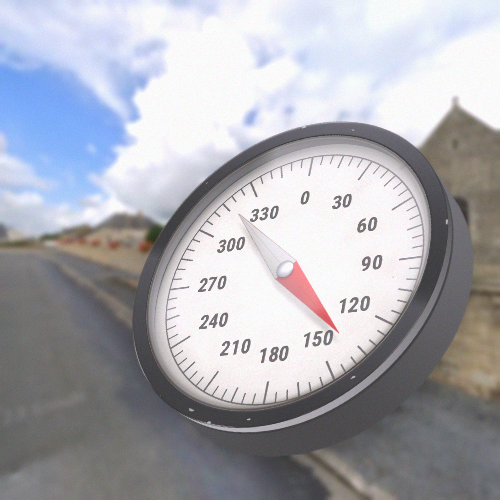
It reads 137.5 °
